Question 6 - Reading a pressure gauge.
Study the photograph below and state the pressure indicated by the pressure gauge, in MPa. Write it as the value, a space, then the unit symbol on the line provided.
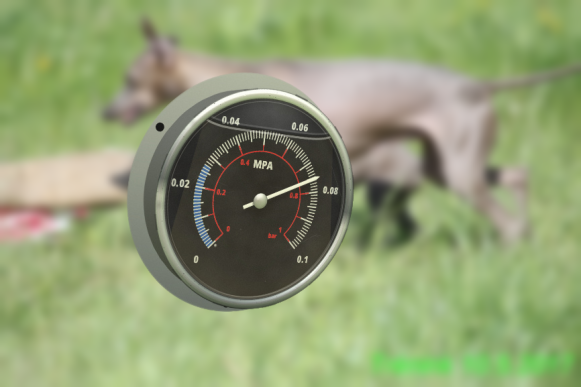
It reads 0.075 MPa
